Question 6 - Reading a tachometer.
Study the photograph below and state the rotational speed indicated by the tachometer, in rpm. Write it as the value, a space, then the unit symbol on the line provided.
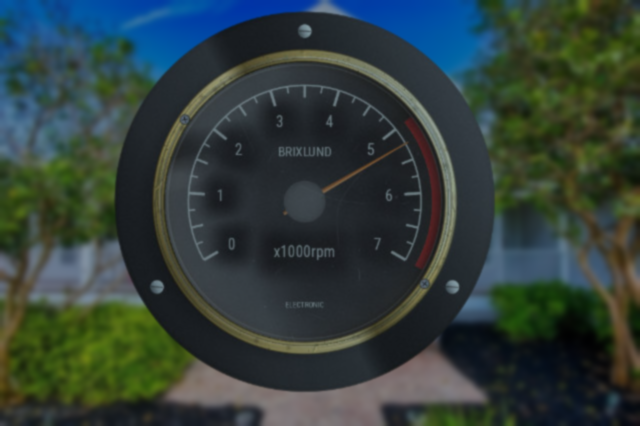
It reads 5250 rpm
